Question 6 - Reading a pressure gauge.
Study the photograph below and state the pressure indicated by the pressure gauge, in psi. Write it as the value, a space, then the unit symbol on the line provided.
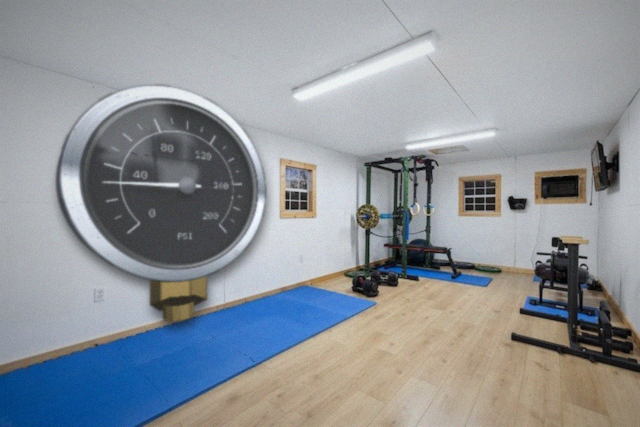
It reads 30 psi
